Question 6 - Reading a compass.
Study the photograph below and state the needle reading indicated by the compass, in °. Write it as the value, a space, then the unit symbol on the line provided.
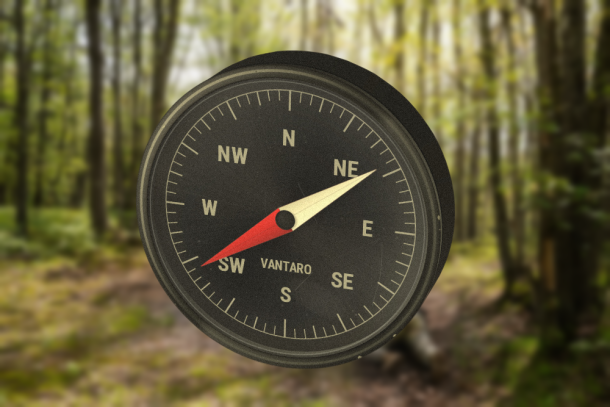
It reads 235 °
